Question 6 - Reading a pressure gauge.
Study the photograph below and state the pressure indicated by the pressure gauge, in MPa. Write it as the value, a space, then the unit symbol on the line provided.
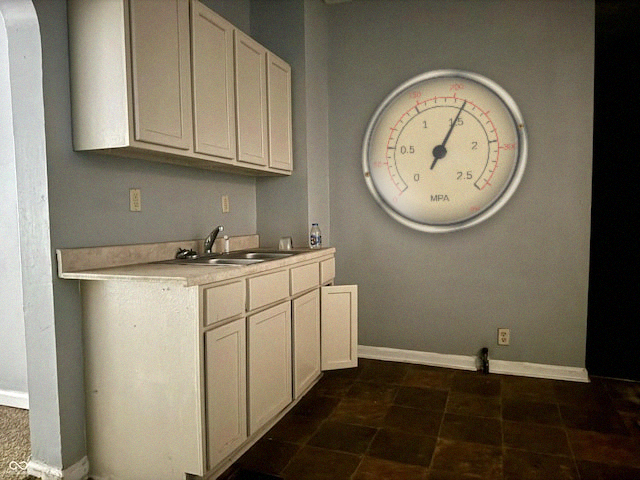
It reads 1.5 MPa
